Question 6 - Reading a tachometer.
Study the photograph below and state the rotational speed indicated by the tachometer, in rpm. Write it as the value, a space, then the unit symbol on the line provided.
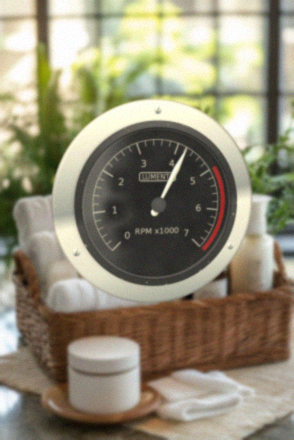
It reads 4200 rpm
